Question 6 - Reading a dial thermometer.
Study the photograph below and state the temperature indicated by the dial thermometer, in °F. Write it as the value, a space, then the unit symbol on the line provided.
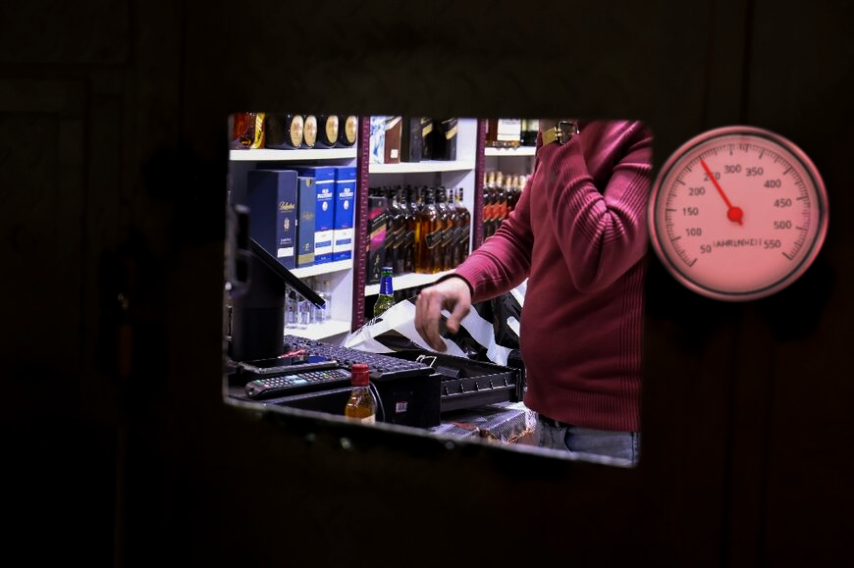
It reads 250 °F
